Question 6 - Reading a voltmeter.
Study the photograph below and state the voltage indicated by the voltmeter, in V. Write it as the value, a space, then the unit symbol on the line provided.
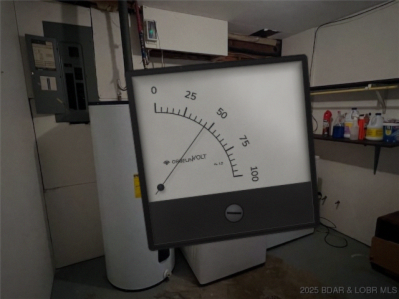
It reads 45 V
